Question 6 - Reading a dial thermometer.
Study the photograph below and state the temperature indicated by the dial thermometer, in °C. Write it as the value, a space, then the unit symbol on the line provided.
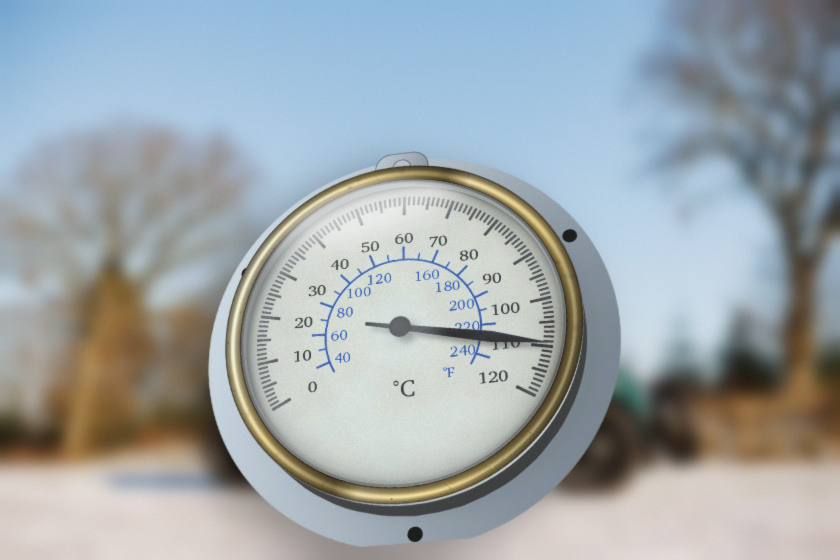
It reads 110 °C
